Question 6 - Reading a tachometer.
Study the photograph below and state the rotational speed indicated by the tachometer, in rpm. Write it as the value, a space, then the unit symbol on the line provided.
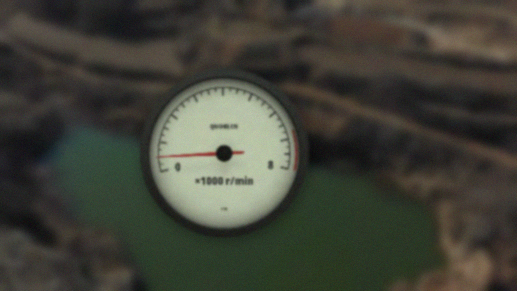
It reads 500 rpm
